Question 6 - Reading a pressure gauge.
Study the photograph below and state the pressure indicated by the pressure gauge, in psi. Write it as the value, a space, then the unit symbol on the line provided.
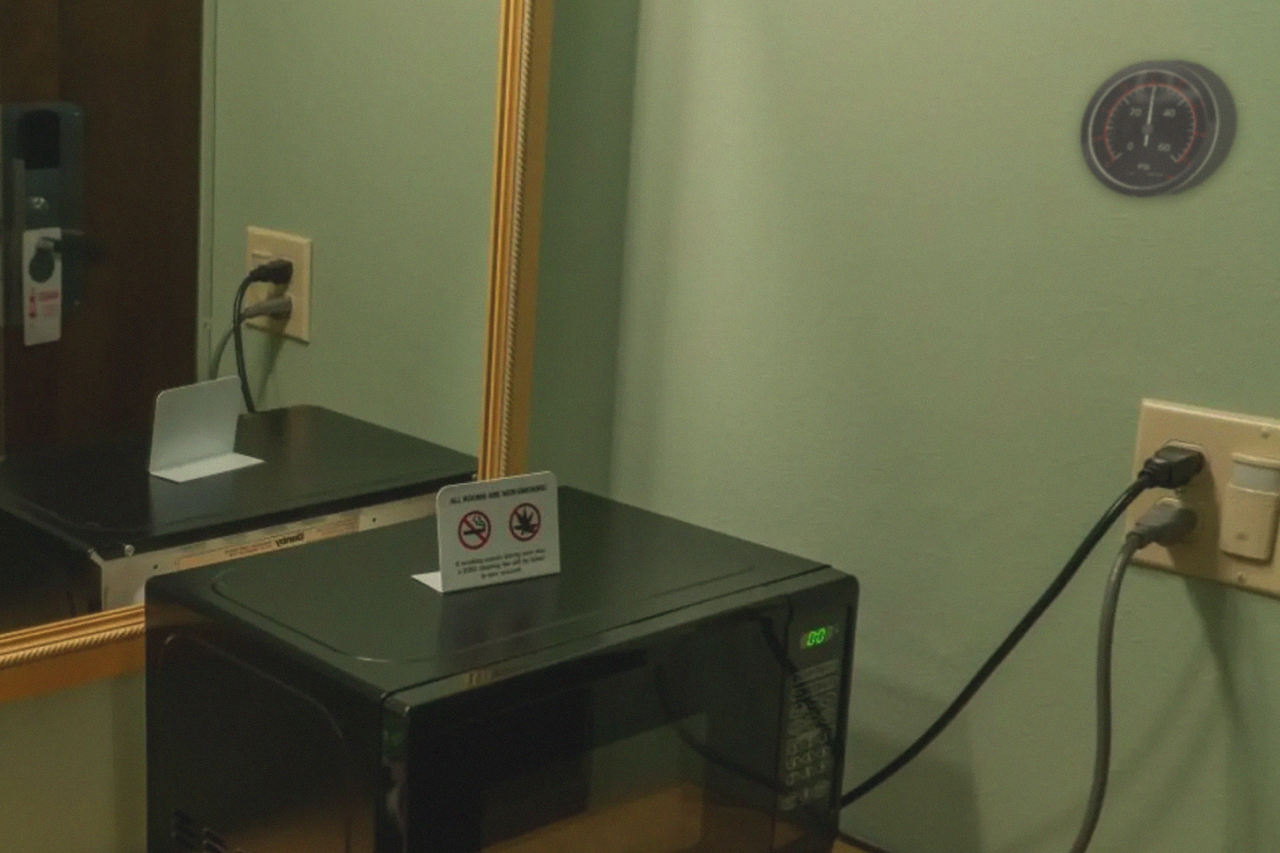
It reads 30 psi
